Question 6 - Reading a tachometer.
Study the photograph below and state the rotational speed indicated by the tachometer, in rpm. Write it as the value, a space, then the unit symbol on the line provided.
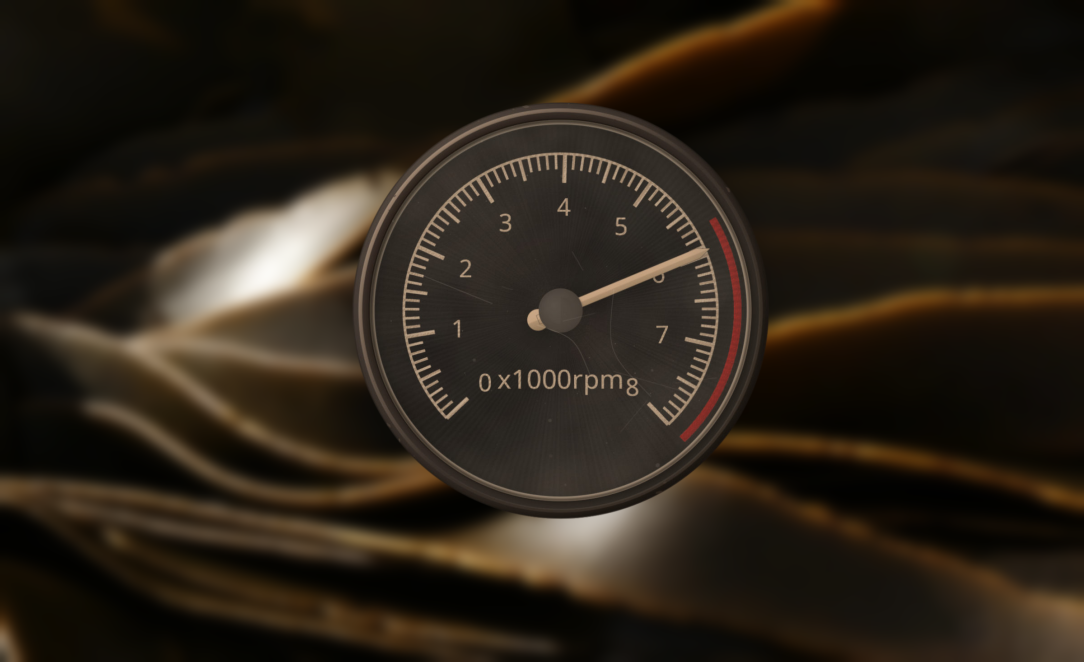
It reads 5950 rpm
